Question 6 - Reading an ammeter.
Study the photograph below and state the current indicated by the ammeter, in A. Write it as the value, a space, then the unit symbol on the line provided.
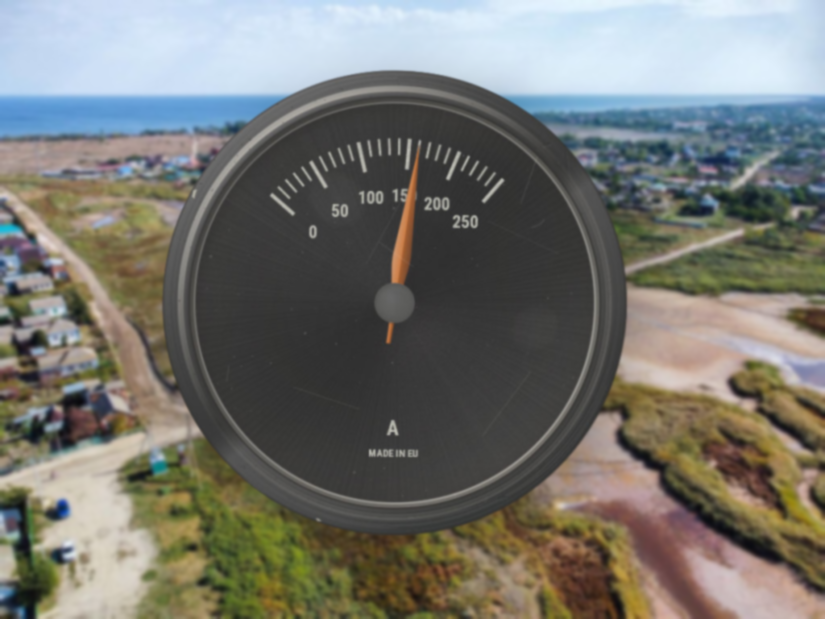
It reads 160 A
